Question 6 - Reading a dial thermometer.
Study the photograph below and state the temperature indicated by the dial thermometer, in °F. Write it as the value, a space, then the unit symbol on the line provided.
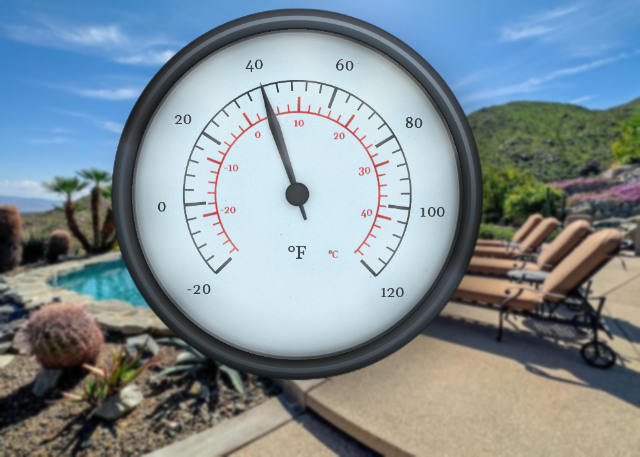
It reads 40 °F
